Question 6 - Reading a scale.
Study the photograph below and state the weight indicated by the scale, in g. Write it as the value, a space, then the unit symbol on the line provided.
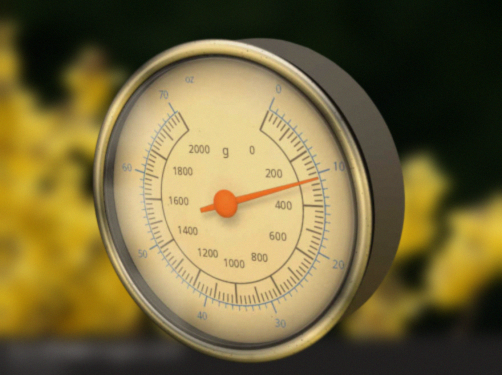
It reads 300 g
